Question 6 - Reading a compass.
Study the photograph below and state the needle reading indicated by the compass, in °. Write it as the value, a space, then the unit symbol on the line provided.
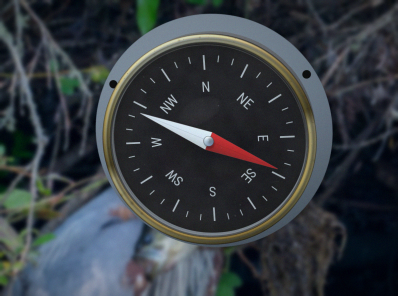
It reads 115 °
